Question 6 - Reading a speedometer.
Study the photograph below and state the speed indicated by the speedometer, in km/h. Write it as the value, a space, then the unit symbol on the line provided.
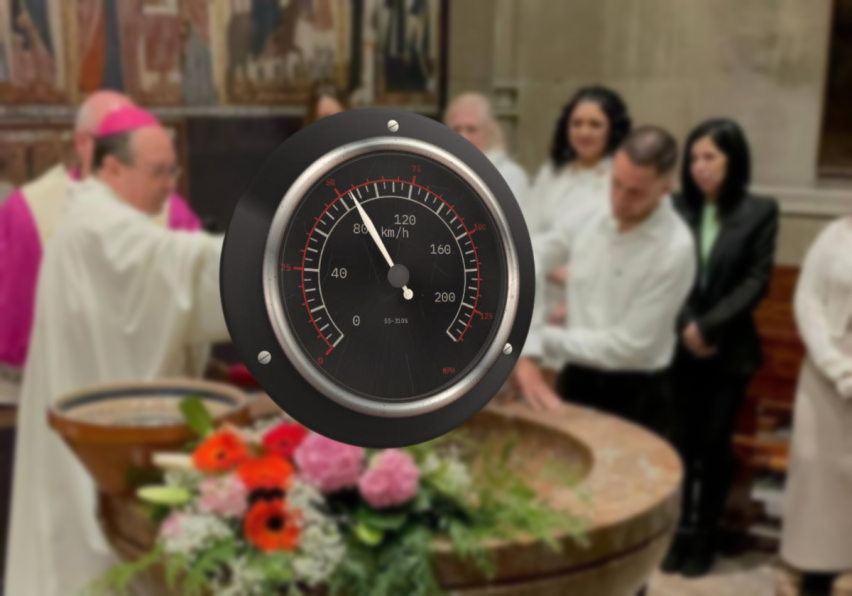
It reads 85 km/h
